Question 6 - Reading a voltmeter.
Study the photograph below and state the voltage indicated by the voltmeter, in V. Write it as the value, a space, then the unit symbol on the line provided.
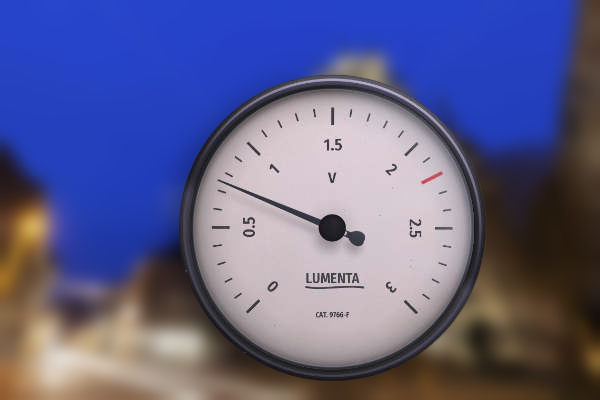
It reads 0.75 V
